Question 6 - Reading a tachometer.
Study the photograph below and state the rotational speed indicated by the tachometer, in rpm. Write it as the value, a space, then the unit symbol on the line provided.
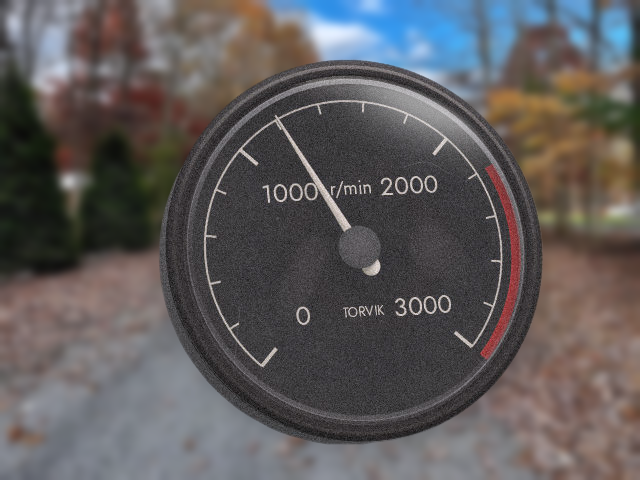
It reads 1200 rpm
